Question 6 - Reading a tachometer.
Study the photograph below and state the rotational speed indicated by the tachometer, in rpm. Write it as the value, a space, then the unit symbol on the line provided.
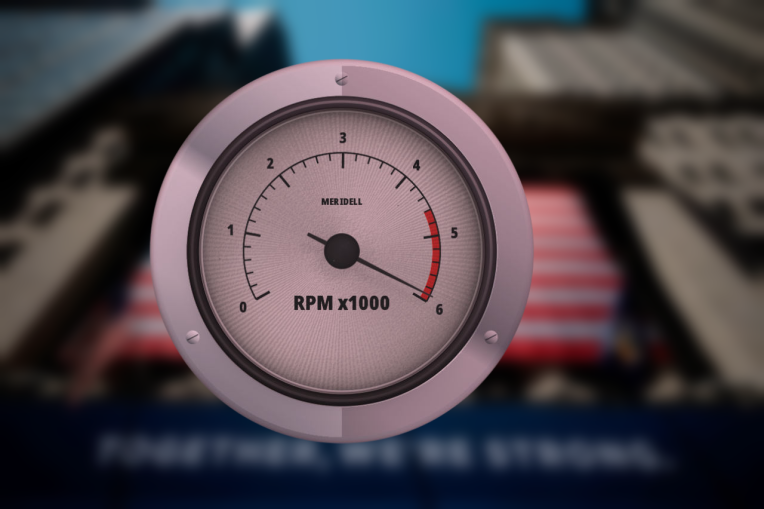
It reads 5900 rpm
